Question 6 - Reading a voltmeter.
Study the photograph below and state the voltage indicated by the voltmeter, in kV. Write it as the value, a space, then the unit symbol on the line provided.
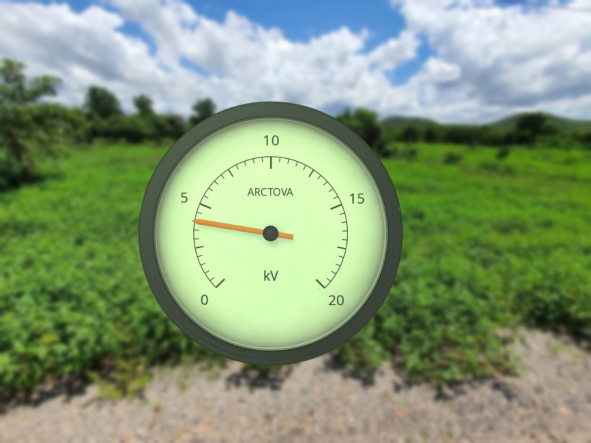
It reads 4 kV
